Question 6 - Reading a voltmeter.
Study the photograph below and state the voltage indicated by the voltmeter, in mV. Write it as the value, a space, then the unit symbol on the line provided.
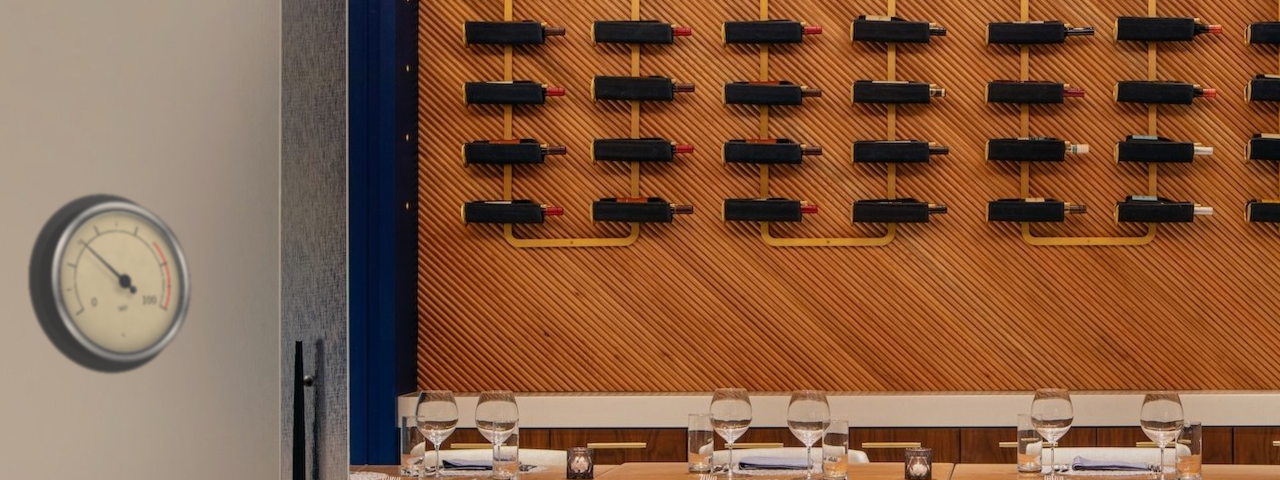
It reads 30 mV
